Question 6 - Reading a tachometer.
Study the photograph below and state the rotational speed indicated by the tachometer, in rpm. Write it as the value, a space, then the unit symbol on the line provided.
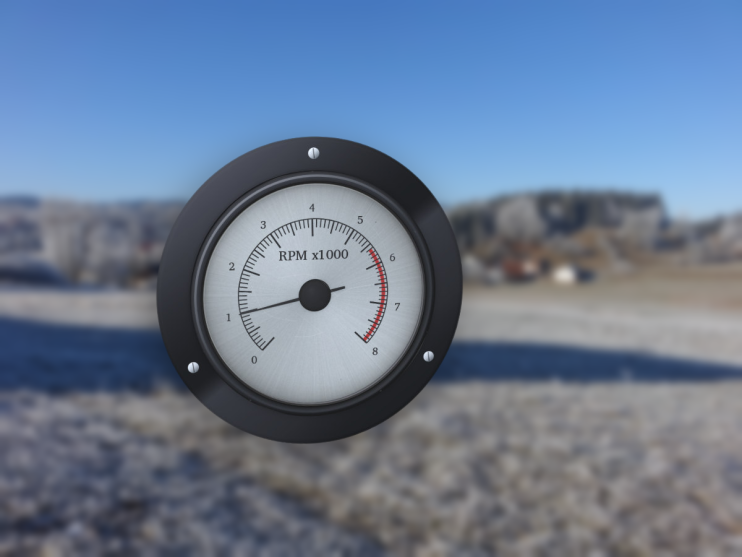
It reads 1000 rpm
